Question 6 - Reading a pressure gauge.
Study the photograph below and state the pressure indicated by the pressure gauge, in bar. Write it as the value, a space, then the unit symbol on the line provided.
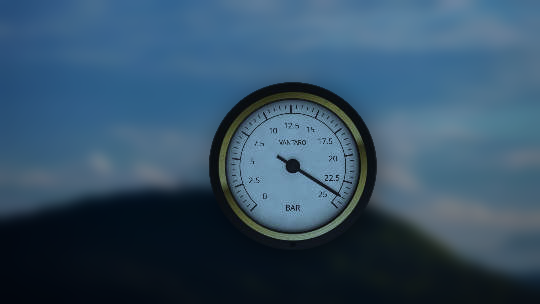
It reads 24 bar
